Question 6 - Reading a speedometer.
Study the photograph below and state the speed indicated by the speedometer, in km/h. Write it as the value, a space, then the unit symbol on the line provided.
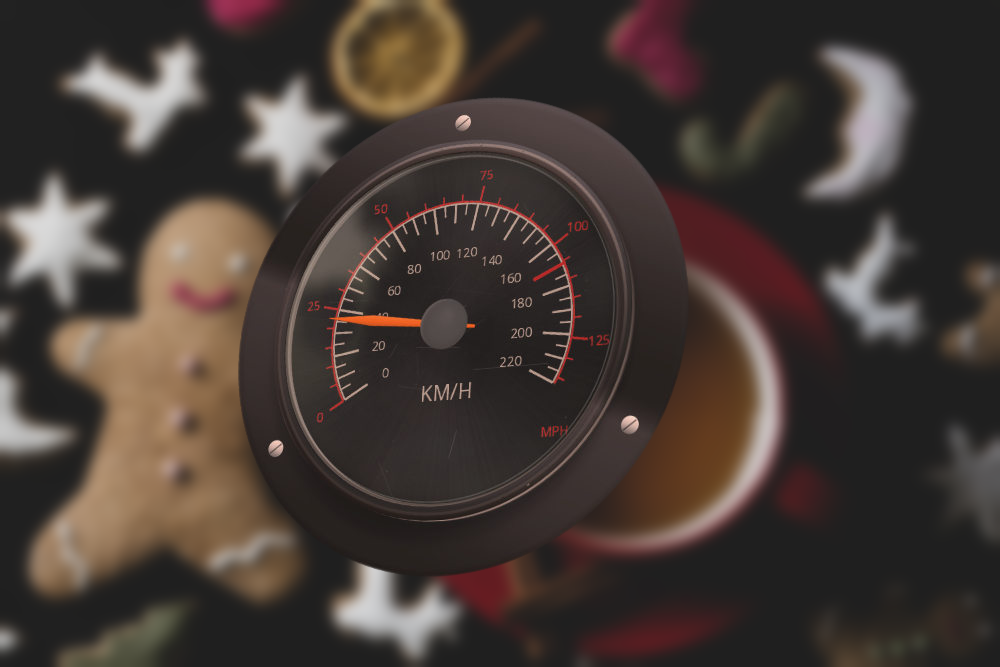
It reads 35 km/h
